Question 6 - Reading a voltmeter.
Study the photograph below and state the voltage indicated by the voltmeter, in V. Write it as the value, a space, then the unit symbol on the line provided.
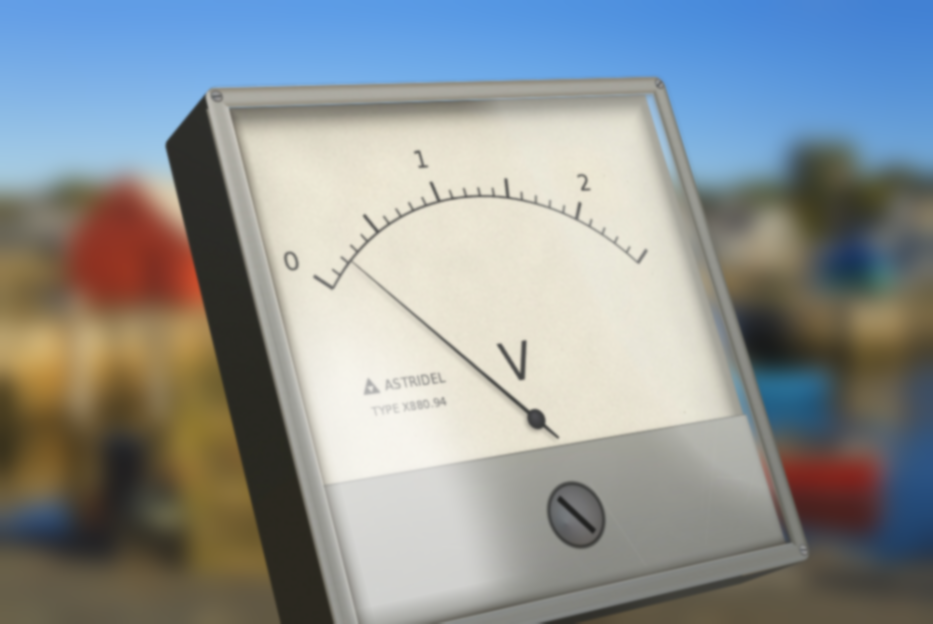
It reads 0.2 V
